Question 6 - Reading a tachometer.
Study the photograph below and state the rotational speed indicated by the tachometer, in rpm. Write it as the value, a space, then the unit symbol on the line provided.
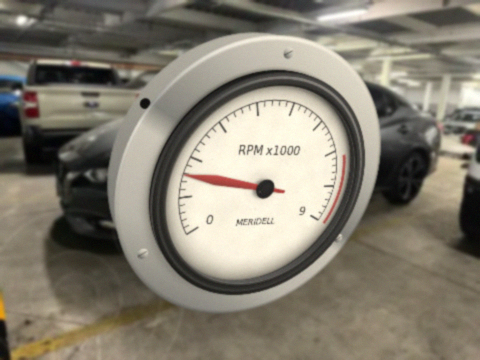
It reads 1600 rpm
